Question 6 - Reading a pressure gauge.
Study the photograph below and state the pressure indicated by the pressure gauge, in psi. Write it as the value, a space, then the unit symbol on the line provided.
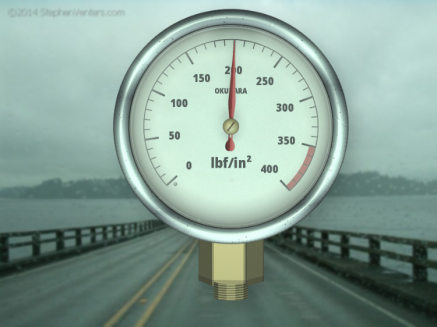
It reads 200 psi
